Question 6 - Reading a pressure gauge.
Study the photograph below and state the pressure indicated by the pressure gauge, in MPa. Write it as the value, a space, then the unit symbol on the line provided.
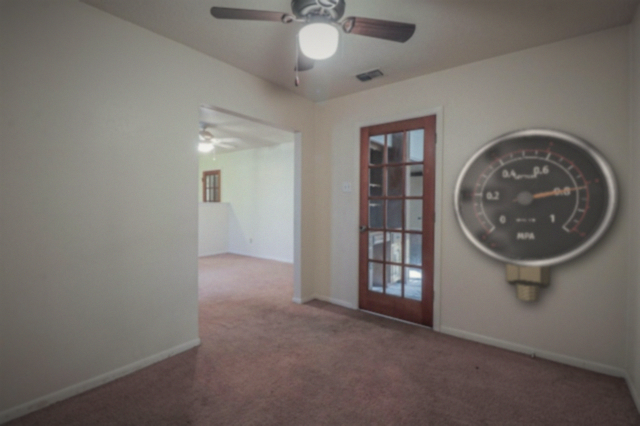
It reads 0.8 MPa
